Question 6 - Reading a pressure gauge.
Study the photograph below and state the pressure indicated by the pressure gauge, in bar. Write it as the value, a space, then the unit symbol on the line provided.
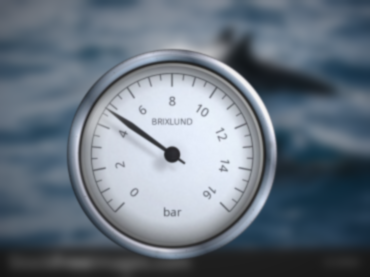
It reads 4.75 bar
